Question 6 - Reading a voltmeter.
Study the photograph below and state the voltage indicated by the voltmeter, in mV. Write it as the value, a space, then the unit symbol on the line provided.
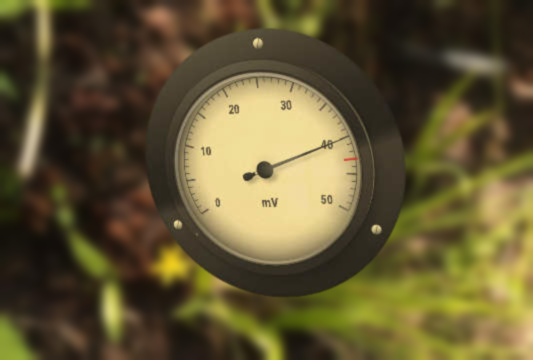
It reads 40 mV
